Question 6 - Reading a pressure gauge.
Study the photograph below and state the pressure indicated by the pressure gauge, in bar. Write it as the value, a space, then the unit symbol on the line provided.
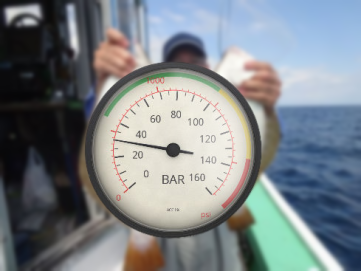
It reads 30 bar
